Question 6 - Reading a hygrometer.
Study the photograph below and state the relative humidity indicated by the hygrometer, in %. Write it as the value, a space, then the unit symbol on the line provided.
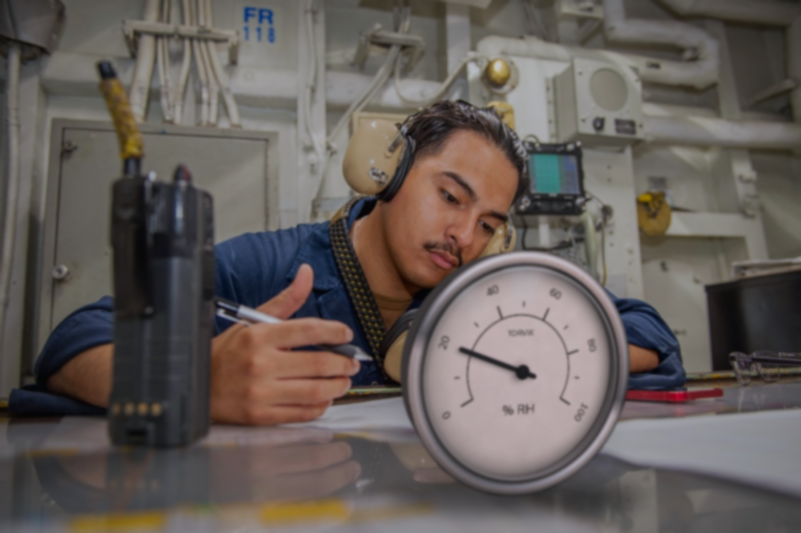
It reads 20 %
